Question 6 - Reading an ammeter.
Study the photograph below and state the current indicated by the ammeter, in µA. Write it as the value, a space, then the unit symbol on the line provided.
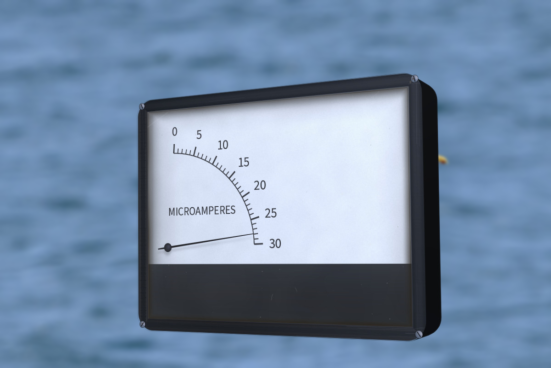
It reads 28 µA
